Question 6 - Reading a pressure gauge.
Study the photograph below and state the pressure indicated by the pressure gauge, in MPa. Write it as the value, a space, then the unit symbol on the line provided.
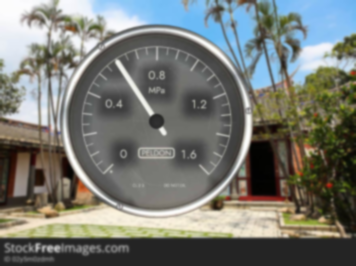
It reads 0.6 MPa
